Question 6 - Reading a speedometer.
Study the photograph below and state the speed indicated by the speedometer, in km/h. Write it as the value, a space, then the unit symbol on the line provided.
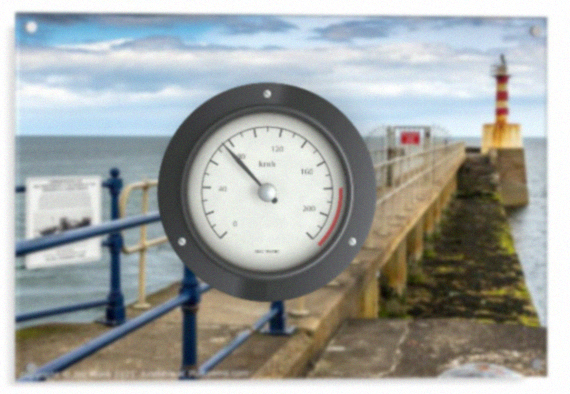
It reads 75 km/h
